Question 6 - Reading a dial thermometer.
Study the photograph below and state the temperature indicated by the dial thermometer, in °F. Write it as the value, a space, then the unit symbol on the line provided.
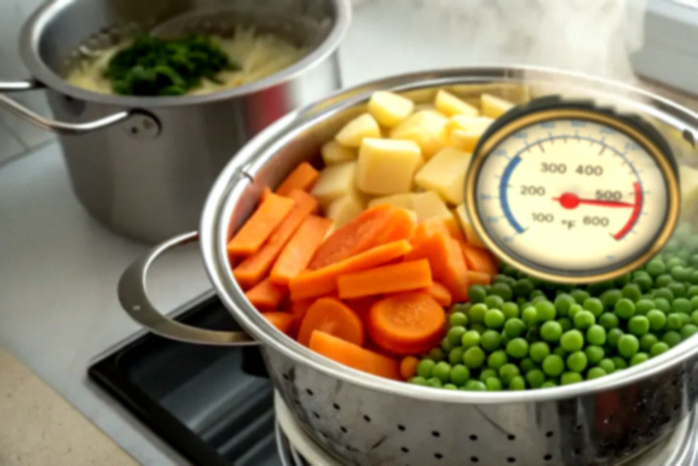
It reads 520 °F
